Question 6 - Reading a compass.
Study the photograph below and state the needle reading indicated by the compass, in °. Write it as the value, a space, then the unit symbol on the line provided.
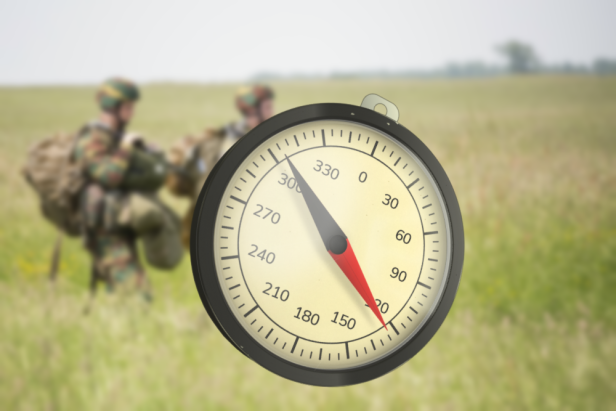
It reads 125 °
